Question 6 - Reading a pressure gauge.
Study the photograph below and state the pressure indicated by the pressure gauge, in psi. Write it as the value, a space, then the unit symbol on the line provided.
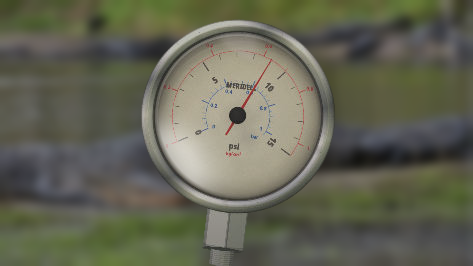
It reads 9 psi
